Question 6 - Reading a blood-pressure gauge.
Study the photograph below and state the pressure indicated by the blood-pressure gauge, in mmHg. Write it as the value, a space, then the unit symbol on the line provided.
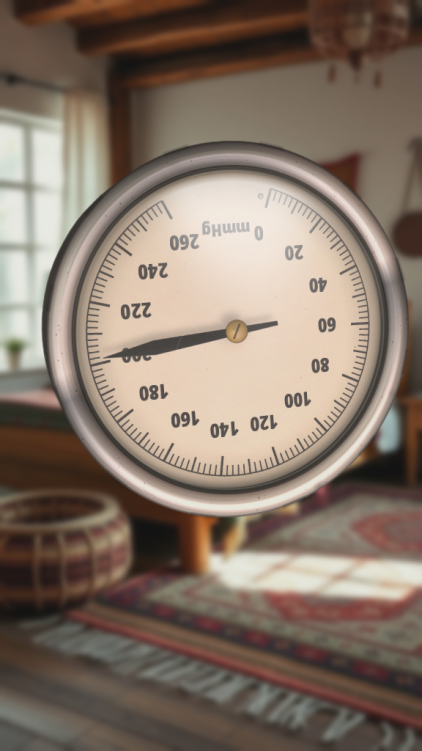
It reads 202 mmHg
